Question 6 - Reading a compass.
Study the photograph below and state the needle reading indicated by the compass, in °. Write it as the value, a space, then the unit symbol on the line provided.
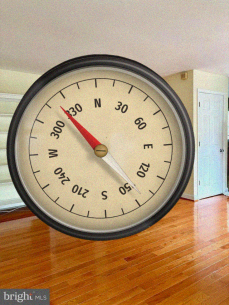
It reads 322.5 °
